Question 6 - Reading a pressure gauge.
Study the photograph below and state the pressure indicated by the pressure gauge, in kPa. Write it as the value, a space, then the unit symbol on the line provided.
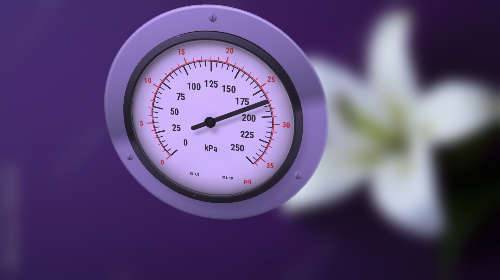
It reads 185 kPa
